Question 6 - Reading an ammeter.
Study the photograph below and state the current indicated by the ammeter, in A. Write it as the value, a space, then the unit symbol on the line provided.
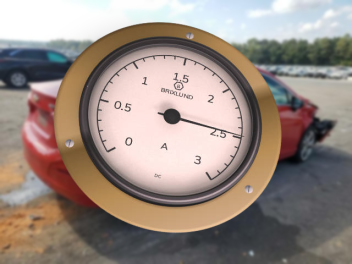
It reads 2.5 A
